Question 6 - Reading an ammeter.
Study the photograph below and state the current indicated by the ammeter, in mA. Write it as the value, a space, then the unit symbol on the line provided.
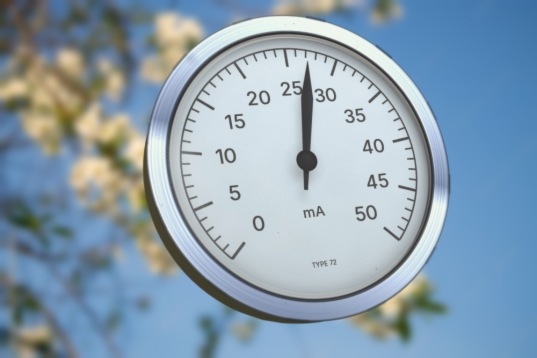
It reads 27 mA
